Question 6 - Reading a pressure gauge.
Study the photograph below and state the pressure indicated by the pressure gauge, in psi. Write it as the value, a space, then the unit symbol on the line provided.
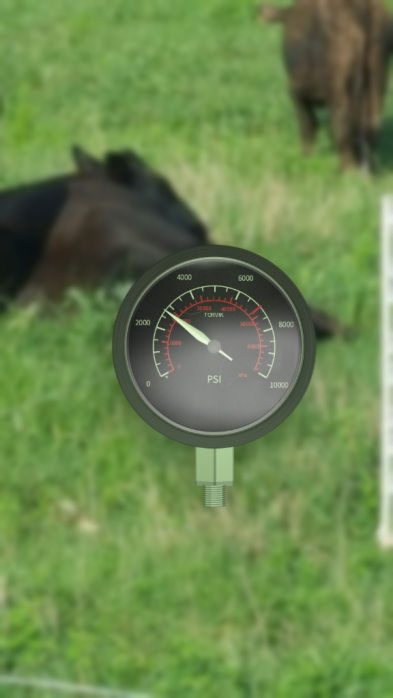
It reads 2750 psi
